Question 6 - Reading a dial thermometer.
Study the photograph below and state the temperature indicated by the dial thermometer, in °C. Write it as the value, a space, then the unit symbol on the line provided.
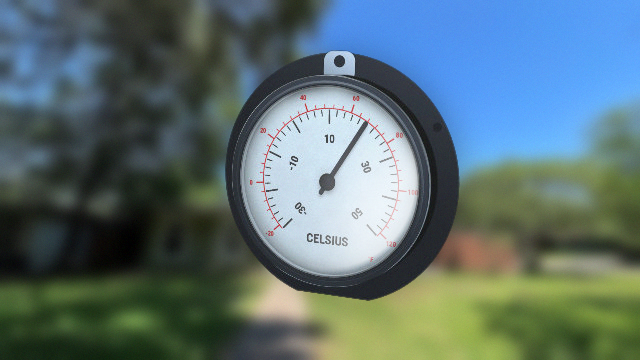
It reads 20 °C
